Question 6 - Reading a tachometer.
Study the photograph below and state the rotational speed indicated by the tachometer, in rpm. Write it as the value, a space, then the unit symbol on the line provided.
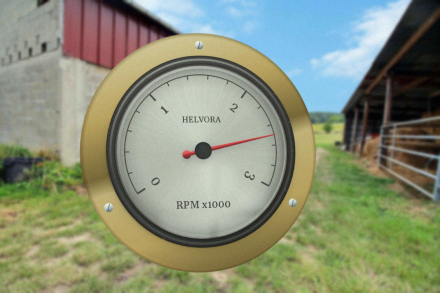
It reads 2500 rpm
